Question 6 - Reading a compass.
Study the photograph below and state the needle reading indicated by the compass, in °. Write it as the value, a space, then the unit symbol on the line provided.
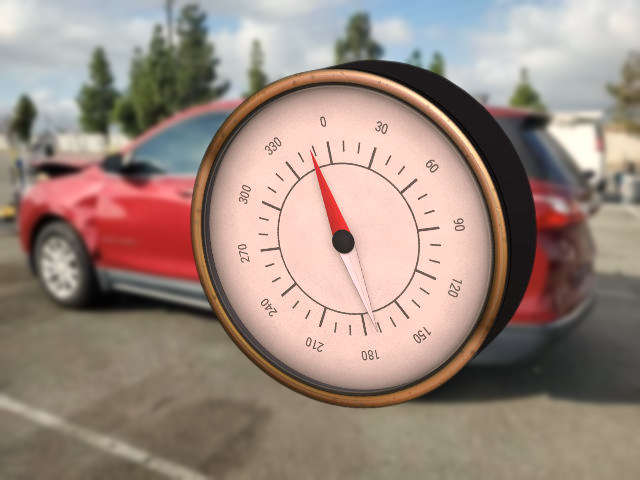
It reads 350 °
